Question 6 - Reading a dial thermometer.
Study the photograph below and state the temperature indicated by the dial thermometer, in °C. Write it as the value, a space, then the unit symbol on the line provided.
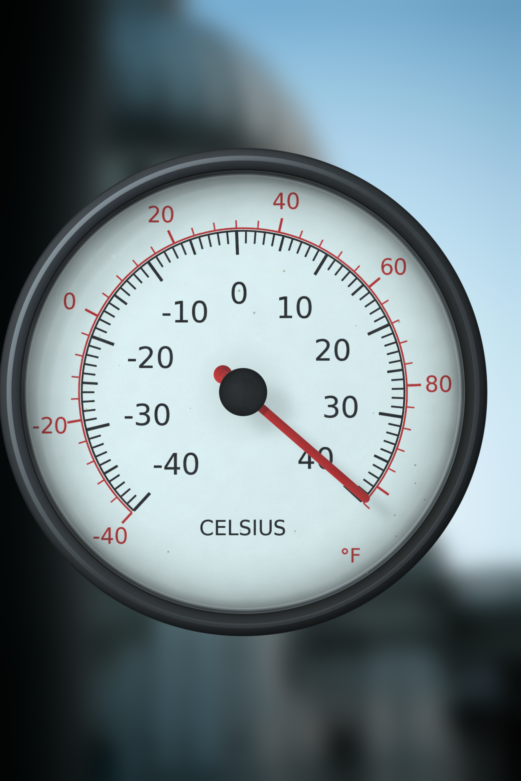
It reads 39.5 °C
